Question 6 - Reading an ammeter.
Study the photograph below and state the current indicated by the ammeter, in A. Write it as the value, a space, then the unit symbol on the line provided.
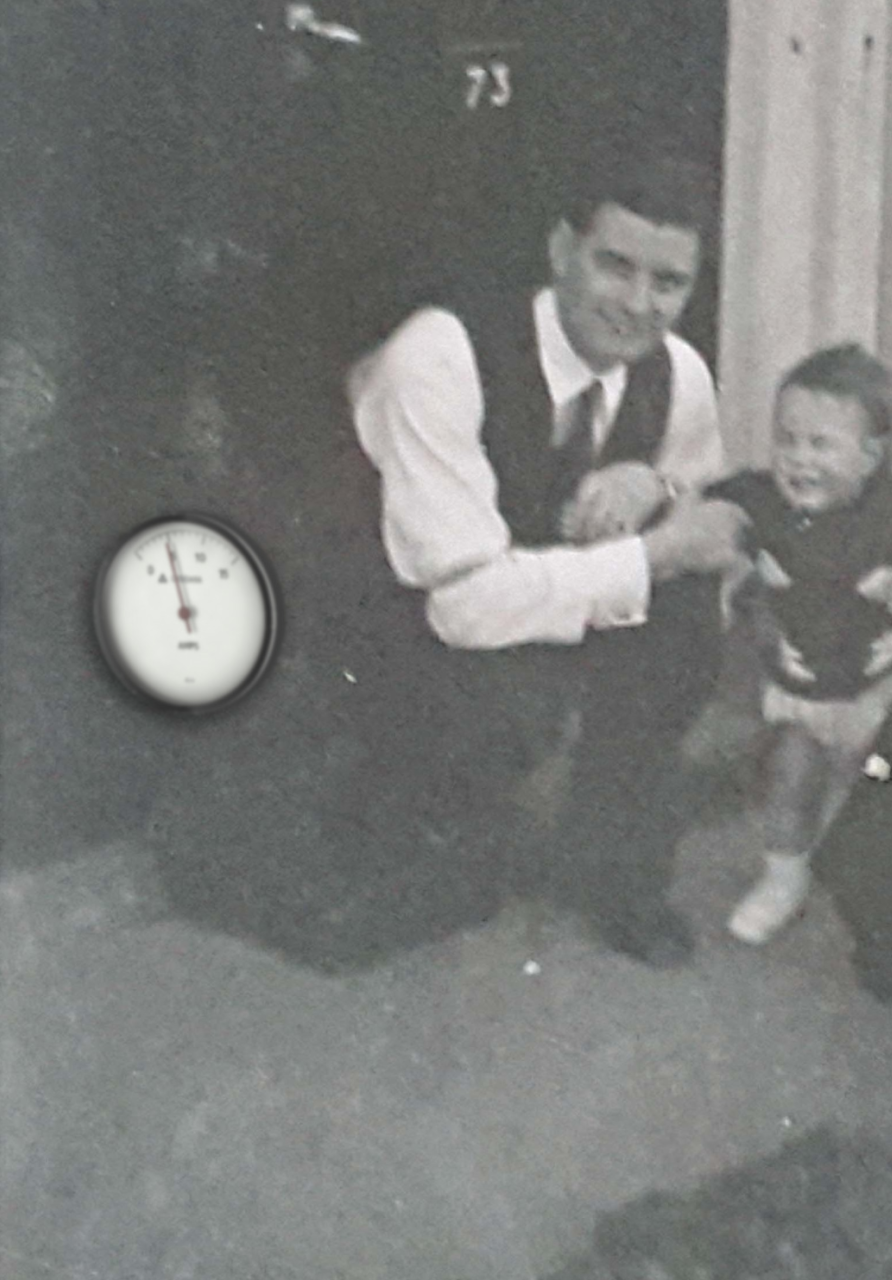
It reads 5 A
